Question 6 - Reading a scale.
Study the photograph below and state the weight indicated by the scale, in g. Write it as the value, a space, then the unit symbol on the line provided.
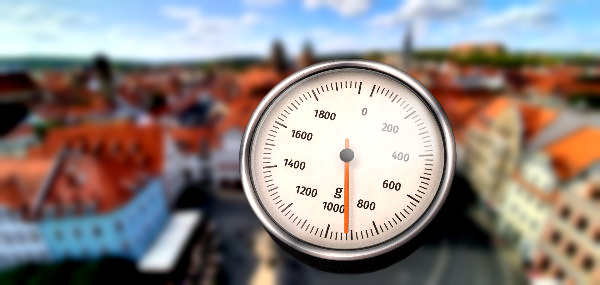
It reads 920 g
